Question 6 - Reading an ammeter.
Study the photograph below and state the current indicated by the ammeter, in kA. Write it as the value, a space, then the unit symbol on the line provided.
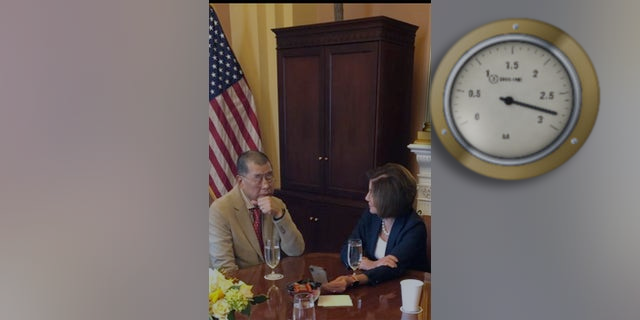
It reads 2.8 kA
